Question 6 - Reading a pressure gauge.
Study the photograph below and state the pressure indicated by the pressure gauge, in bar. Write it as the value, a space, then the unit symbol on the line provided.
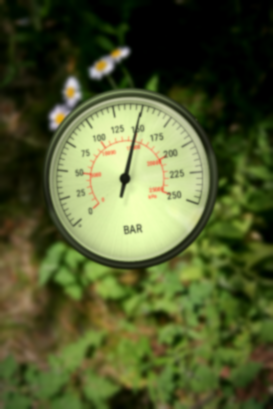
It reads 150 bar
